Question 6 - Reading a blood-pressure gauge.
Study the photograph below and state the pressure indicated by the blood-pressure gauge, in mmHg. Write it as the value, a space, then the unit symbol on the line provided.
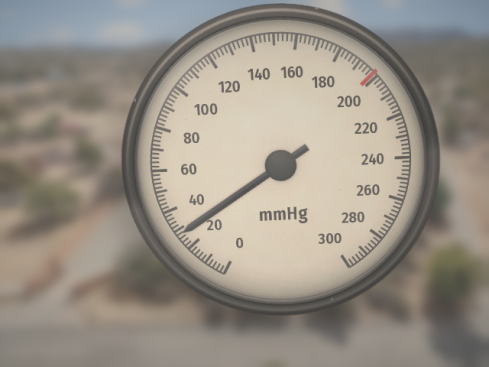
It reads 28 mmHg
